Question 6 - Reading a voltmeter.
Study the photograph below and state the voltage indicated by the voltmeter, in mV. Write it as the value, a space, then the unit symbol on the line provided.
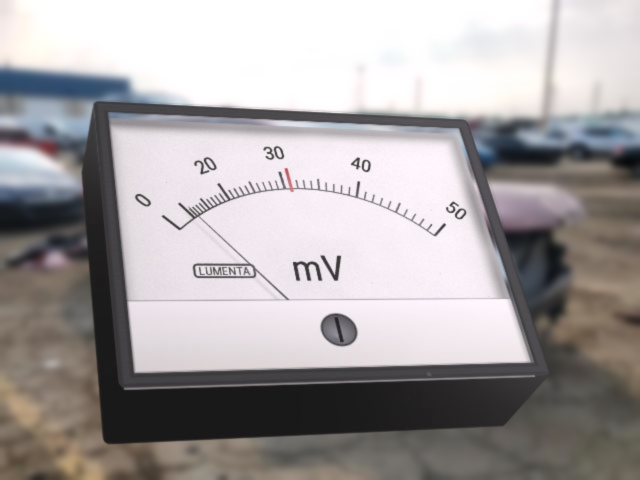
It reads 10 mV
